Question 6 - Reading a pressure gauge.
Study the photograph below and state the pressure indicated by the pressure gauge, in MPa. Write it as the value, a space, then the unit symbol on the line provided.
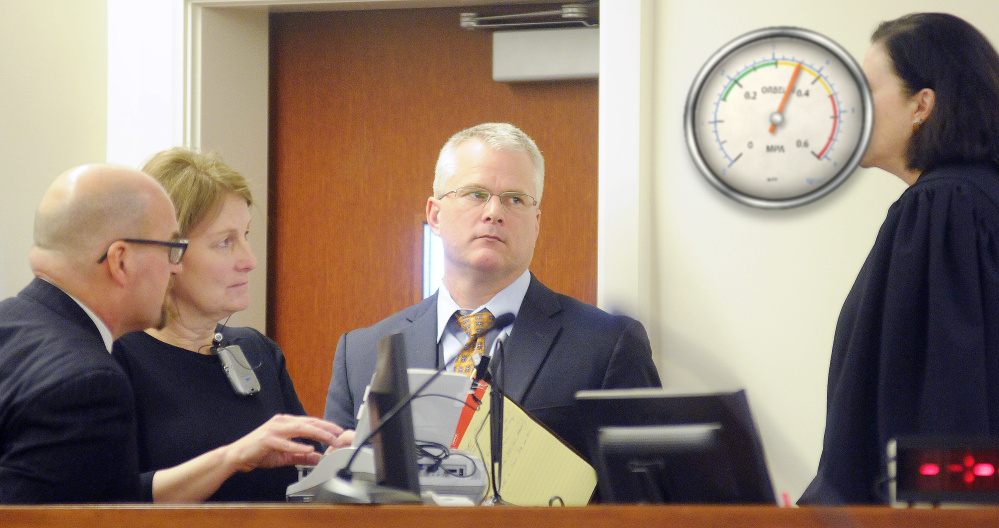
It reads 0.35 MPa
